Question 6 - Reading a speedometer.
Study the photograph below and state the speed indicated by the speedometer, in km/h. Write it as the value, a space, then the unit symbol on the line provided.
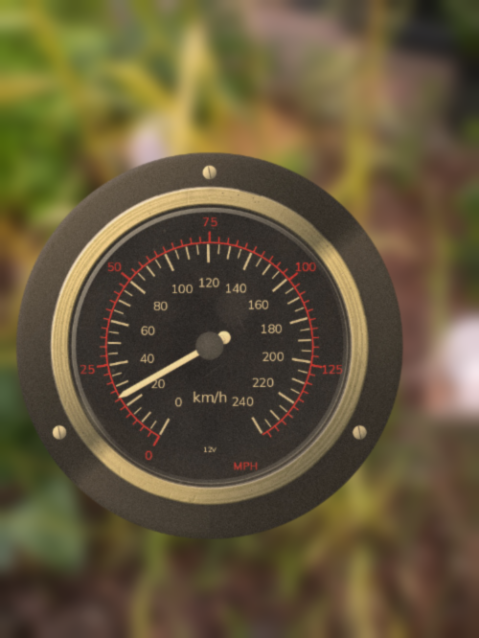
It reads 25 km/h
